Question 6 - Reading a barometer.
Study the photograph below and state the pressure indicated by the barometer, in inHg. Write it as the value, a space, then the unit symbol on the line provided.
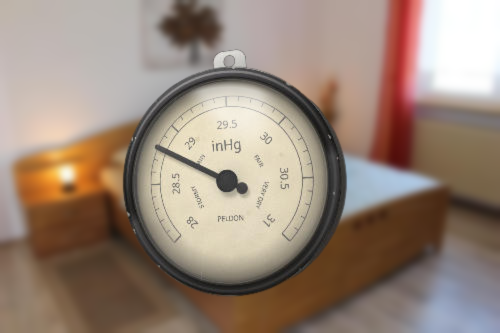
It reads 28.8 inHg
